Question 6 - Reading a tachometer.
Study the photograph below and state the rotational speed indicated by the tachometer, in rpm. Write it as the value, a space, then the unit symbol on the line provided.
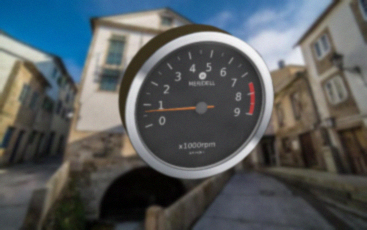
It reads 750 rpm
